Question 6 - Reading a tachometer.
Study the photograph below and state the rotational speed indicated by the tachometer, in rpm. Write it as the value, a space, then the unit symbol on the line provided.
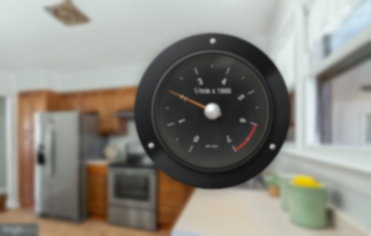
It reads 2000 rpm
